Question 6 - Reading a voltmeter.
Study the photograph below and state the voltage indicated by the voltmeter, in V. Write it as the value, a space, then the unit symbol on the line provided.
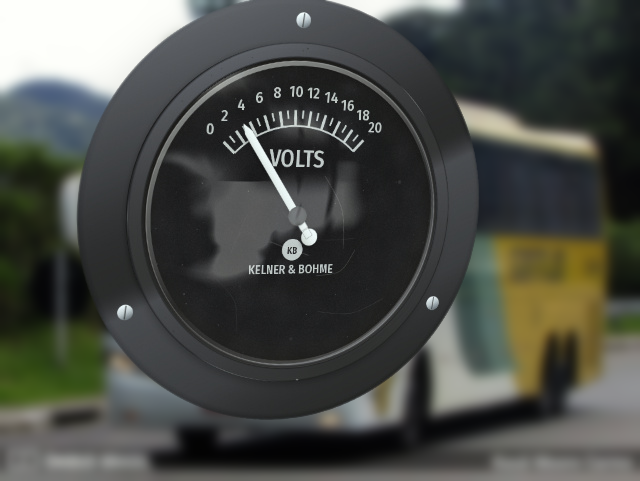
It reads 3 V
